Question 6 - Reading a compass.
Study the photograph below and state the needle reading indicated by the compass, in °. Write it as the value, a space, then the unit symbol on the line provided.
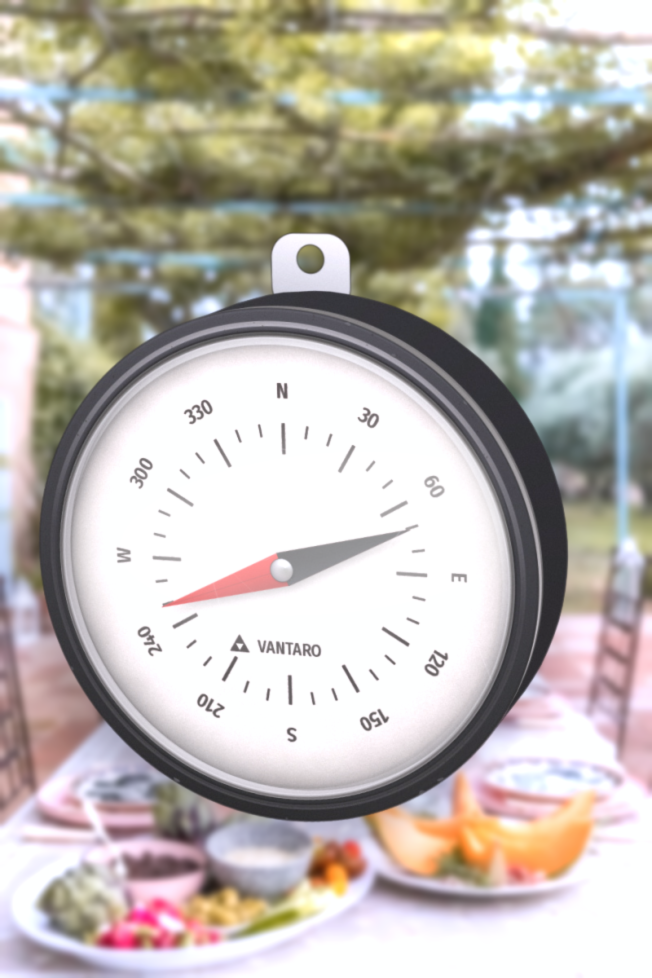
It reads 250 °
